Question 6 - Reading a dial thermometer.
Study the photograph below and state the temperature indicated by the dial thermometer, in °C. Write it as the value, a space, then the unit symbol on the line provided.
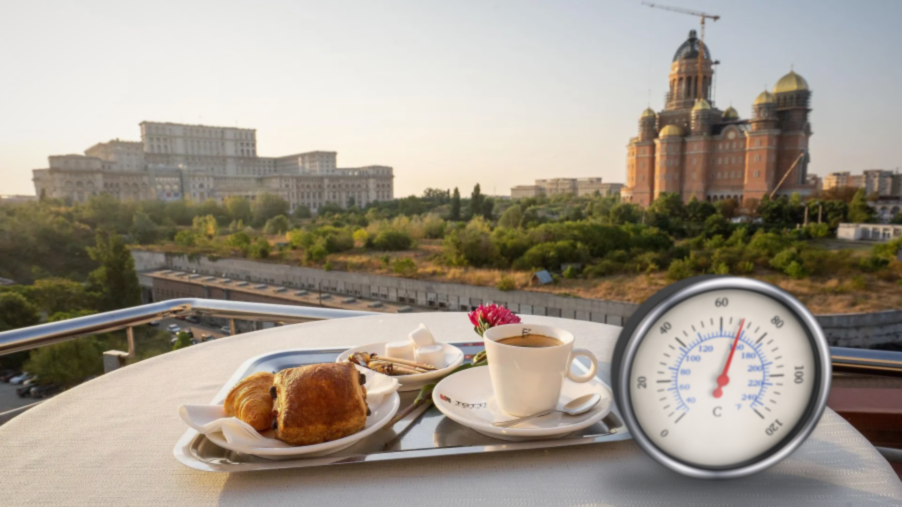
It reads 68 °C
